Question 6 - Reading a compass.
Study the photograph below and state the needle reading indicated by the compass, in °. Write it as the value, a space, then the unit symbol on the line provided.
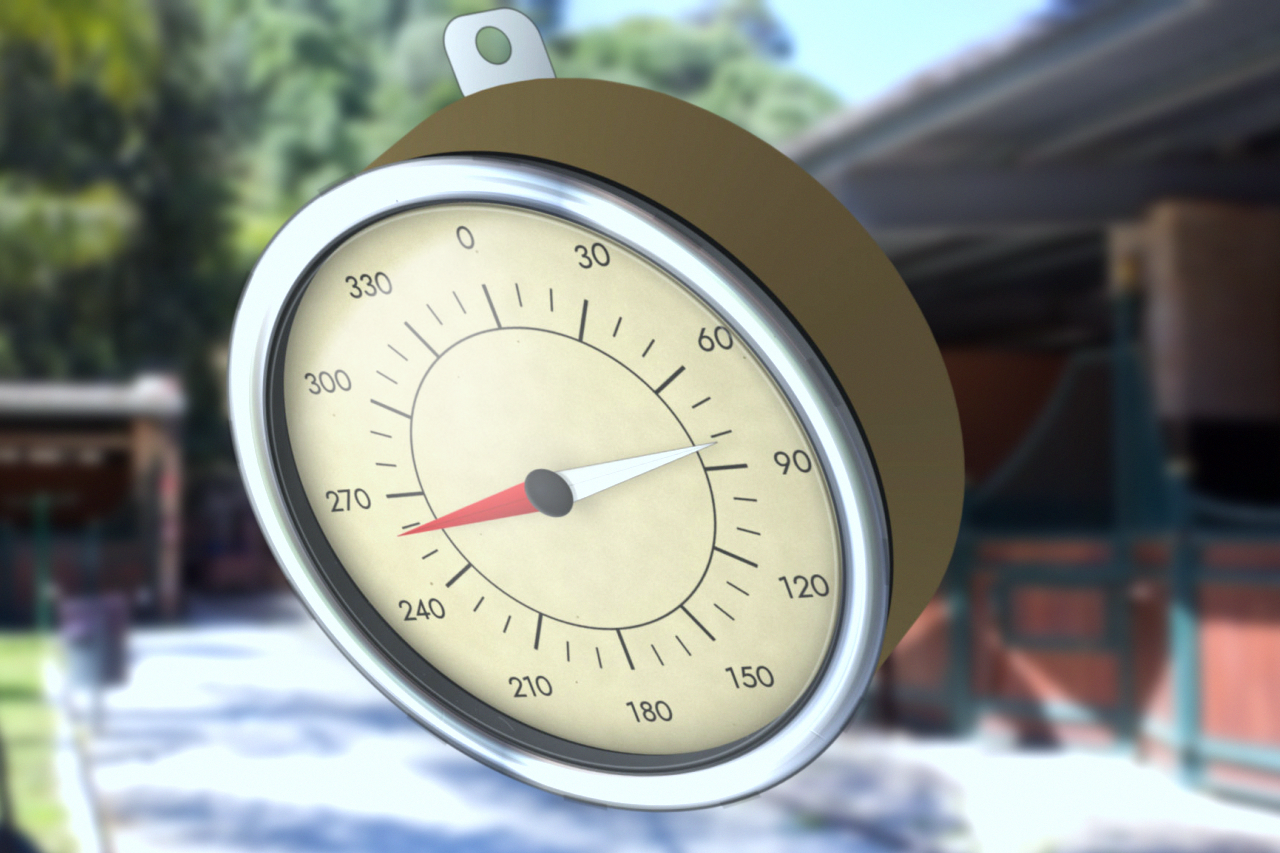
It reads 260 °
